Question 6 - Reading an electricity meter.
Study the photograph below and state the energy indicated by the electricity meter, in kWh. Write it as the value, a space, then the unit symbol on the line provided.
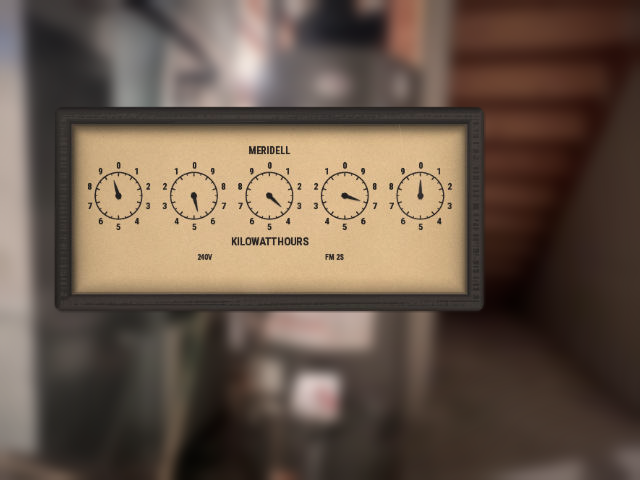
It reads 95370 kWh
